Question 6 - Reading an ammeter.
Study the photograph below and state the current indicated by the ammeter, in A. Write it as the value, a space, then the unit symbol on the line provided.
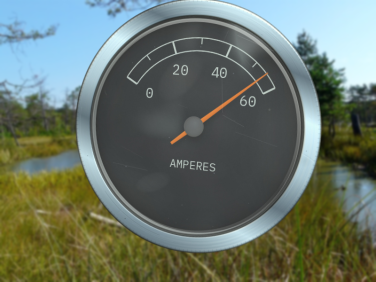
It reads 55 A
